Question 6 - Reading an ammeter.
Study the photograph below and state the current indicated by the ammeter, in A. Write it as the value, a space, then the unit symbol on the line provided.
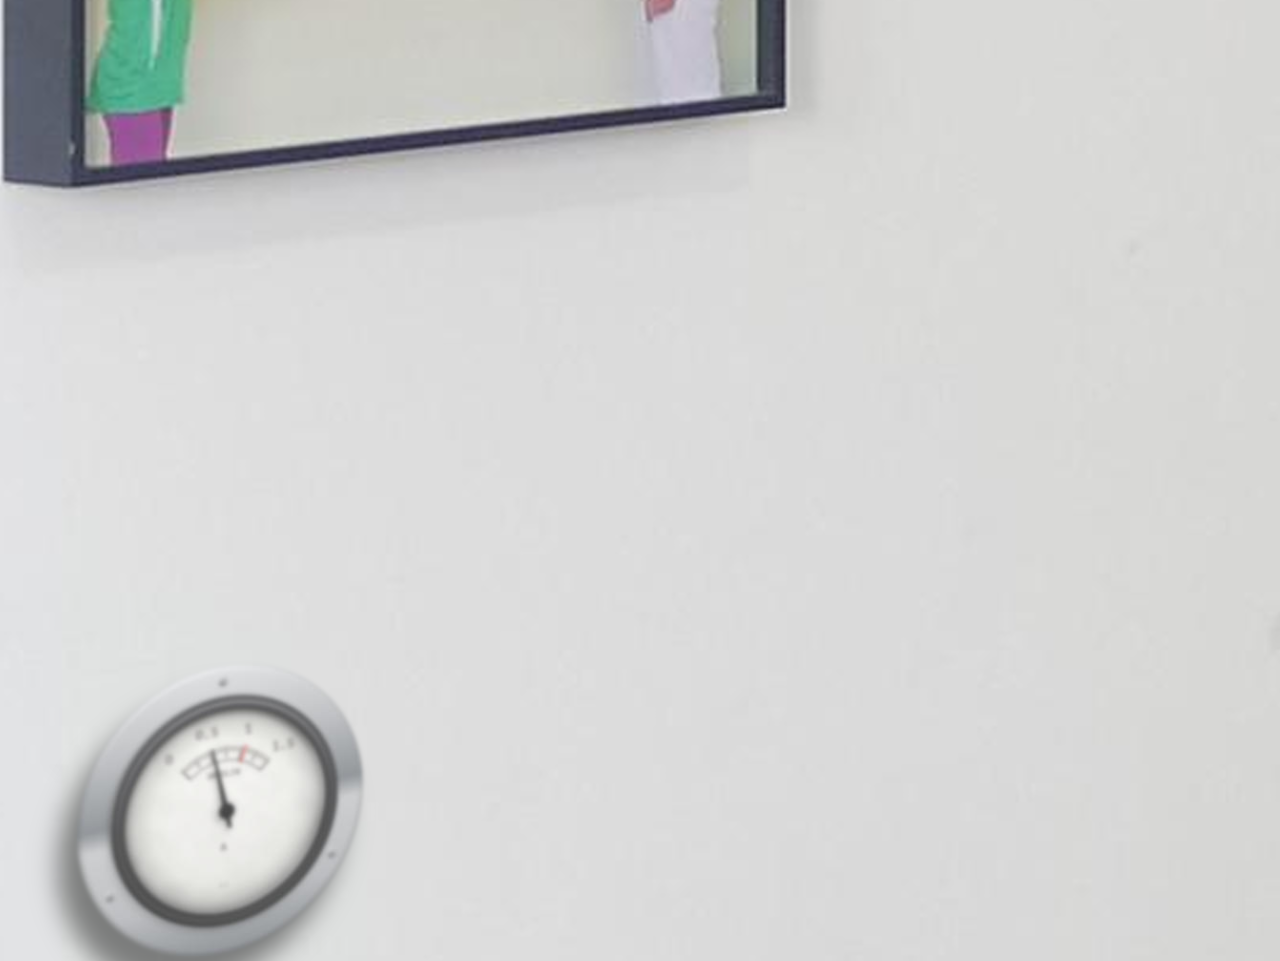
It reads 0.5 A
